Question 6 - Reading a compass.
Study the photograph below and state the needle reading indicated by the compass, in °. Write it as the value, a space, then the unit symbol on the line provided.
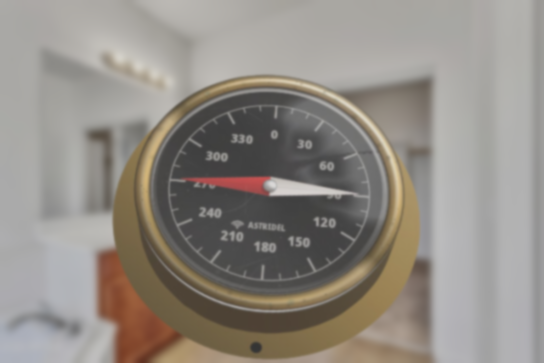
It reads 270 °
